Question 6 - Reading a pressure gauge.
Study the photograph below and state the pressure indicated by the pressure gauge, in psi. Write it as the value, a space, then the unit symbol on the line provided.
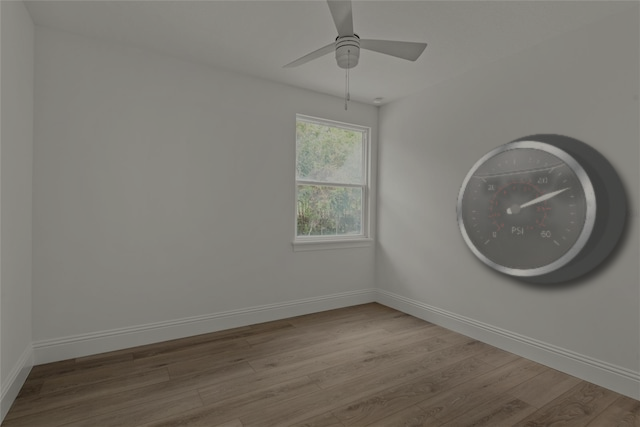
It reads 46 psi
